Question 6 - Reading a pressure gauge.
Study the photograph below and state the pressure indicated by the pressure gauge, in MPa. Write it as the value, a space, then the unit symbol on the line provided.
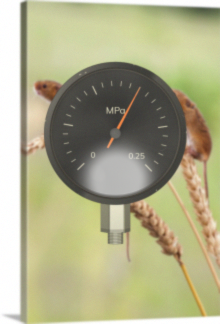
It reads 0.15 MPa
